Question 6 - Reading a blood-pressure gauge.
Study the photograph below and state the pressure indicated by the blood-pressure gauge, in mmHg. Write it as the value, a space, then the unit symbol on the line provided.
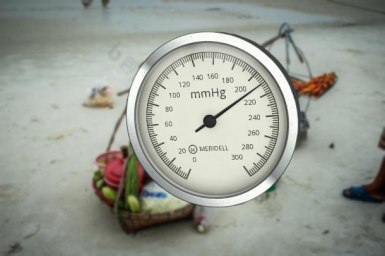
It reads 210 mmHg
